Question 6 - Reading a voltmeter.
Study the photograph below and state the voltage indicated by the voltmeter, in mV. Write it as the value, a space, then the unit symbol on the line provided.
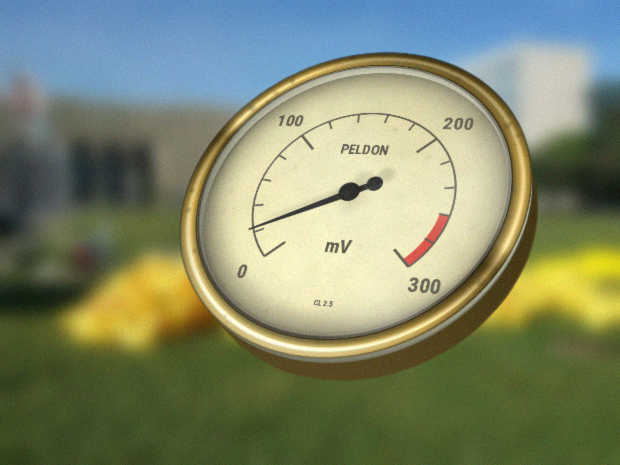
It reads 20 mV
